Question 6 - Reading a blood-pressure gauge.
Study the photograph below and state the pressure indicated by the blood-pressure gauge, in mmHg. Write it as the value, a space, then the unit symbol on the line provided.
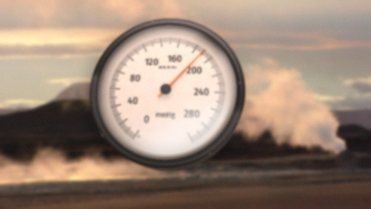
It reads 190 mmHg
